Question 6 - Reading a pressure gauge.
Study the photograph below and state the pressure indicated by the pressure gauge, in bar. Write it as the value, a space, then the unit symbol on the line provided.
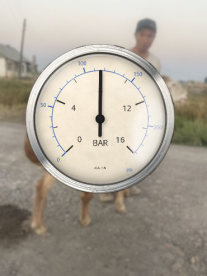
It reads 8 bar
